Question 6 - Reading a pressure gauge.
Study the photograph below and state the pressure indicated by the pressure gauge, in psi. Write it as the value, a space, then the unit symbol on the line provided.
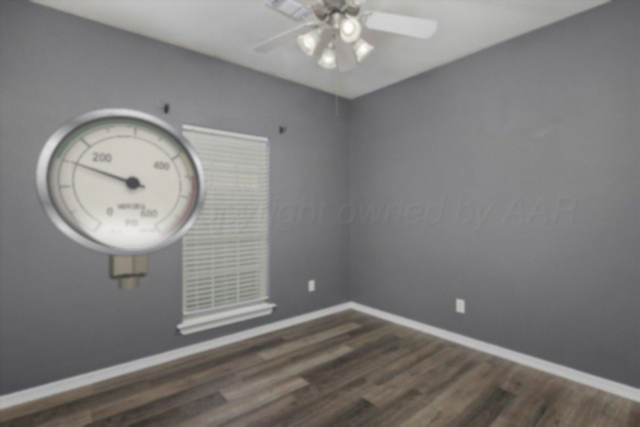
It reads 150 psi
